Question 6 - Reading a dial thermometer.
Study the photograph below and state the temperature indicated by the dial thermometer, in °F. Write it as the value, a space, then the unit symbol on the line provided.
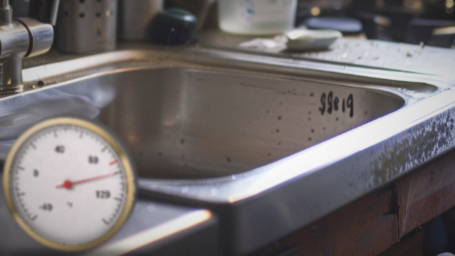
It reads 100 °F
